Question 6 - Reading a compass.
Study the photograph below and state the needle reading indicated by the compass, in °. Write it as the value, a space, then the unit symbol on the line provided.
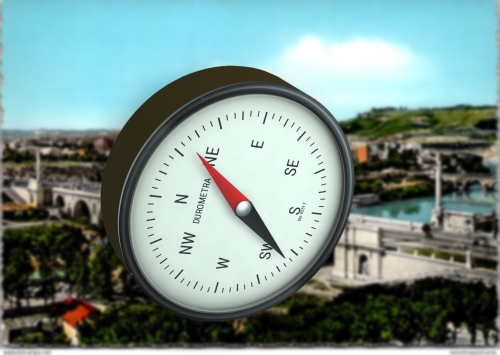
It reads 37.5 °
